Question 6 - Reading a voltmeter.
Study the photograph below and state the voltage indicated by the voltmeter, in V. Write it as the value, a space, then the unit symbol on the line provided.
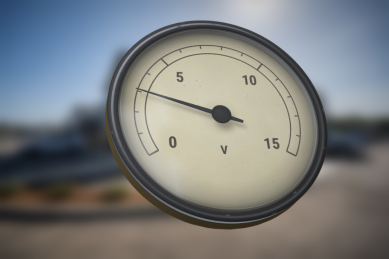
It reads 3 V
